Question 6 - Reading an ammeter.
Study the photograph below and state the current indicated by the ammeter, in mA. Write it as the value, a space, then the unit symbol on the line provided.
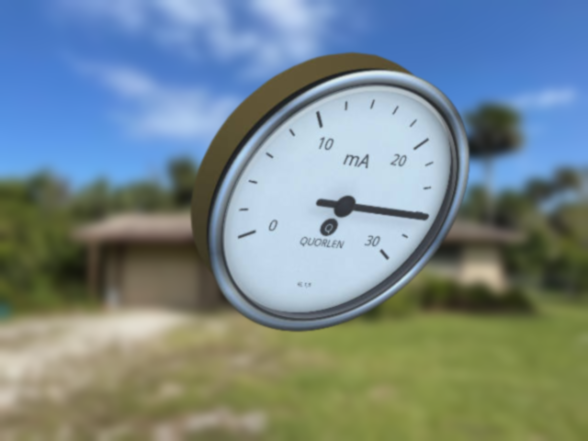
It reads 26 mA
